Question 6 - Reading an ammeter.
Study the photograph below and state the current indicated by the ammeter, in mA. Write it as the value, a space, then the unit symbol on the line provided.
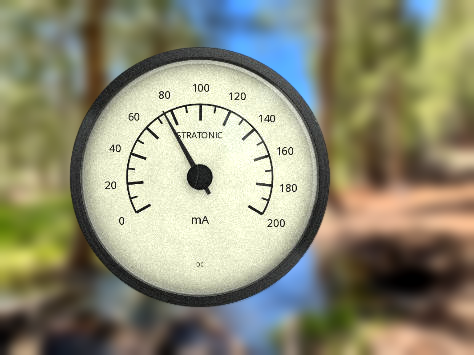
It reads 75 mA
